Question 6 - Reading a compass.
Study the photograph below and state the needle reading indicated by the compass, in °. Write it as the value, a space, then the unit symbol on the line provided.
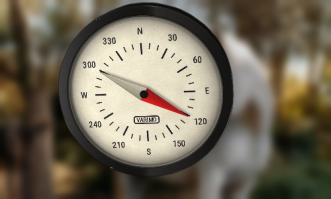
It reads 120 °
